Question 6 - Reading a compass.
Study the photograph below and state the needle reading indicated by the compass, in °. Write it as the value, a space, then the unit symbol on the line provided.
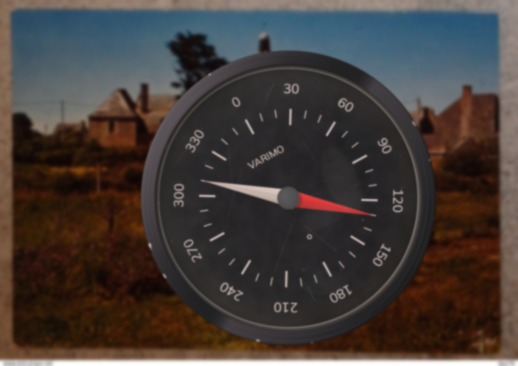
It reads 130 °
